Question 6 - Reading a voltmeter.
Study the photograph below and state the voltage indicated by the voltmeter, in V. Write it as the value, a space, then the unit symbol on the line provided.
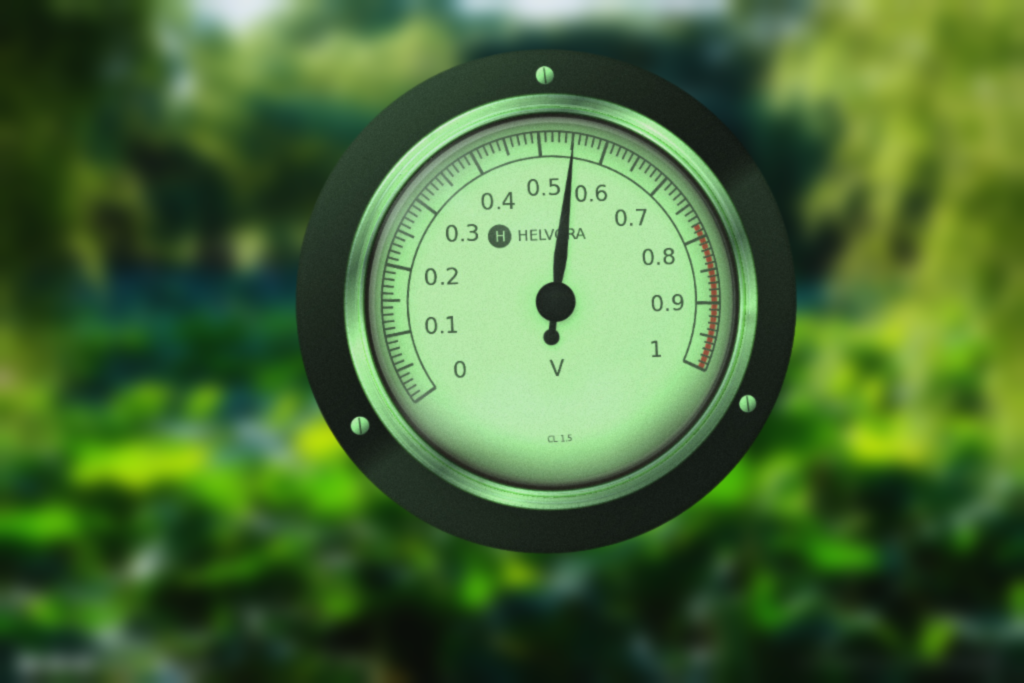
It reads 0.55 V
